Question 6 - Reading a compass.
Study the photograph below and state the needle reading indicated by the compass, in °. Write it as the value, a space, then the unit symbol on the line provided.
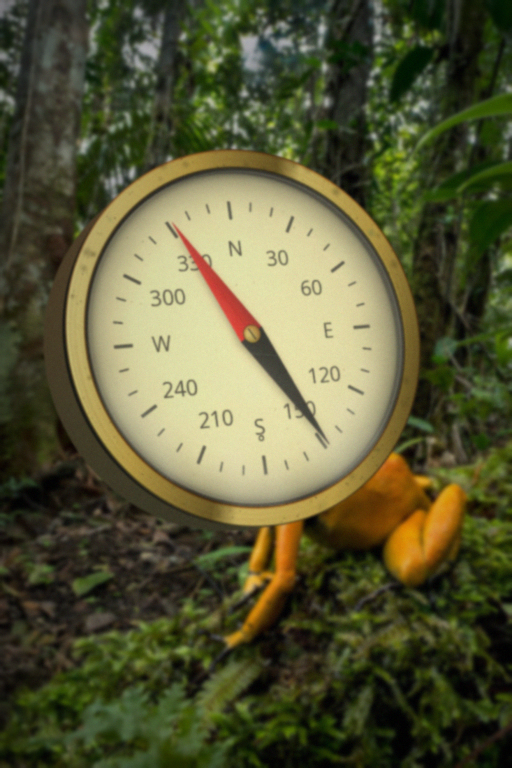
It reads 330 °
